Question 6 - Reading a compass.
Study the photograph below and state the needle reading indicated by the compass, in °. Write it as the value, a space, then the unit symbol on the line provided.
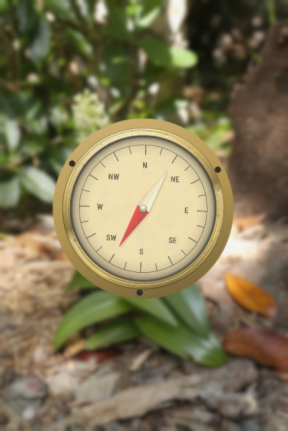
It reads 210 °
